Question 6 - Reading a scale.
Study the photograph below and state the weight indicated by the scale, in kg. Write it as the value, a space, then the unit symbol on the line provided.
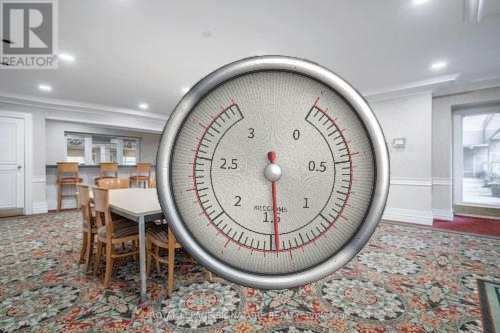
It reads 1.45 kg
